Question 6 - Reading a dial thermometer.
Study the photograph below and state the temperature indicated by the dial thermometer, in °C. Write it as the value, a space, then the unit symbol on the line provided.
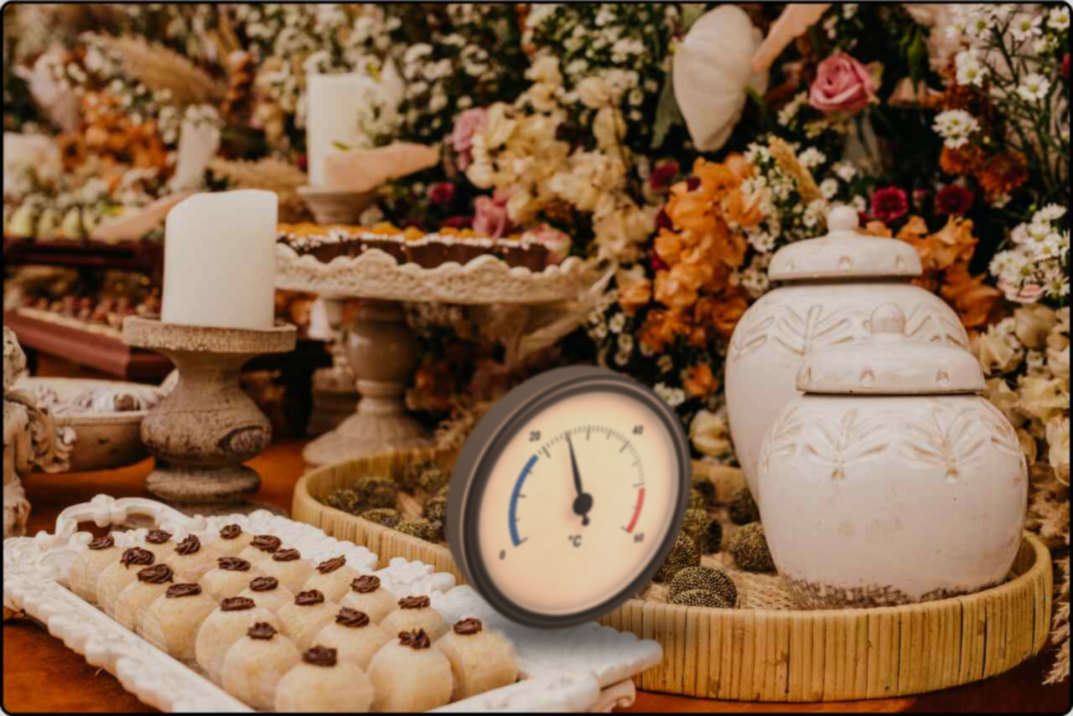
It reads 25 °C
